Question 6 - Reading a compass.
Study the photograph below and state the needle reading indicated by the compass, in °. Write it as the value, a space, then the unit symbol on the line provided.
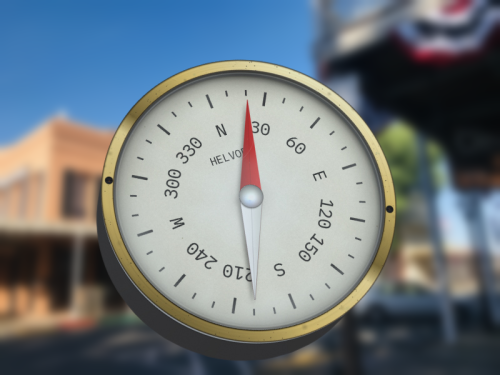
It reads 20 °
